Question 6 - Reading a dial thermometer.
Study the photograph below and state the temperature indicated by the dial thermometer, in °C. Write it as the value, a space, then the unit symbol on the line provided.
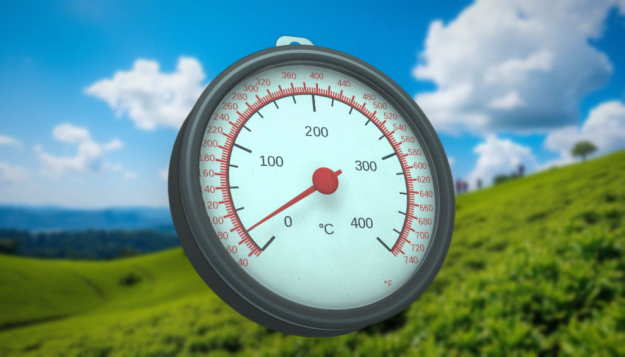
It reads 20 °C
